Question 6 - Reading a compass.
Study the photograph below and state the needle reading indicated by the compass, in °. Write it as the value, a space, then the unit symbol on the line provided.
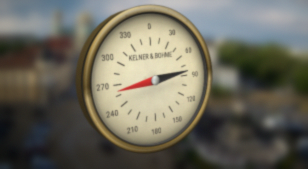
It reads 262.5 °
